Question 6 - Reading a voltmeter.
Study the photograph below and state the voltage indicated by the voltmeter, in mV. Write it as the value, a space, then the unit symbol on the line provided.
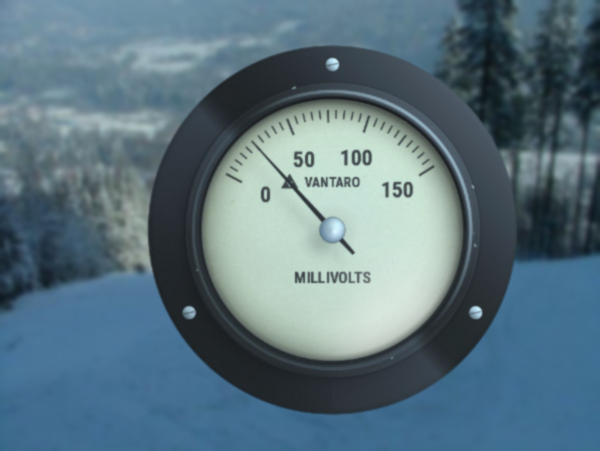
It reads 25 mV
